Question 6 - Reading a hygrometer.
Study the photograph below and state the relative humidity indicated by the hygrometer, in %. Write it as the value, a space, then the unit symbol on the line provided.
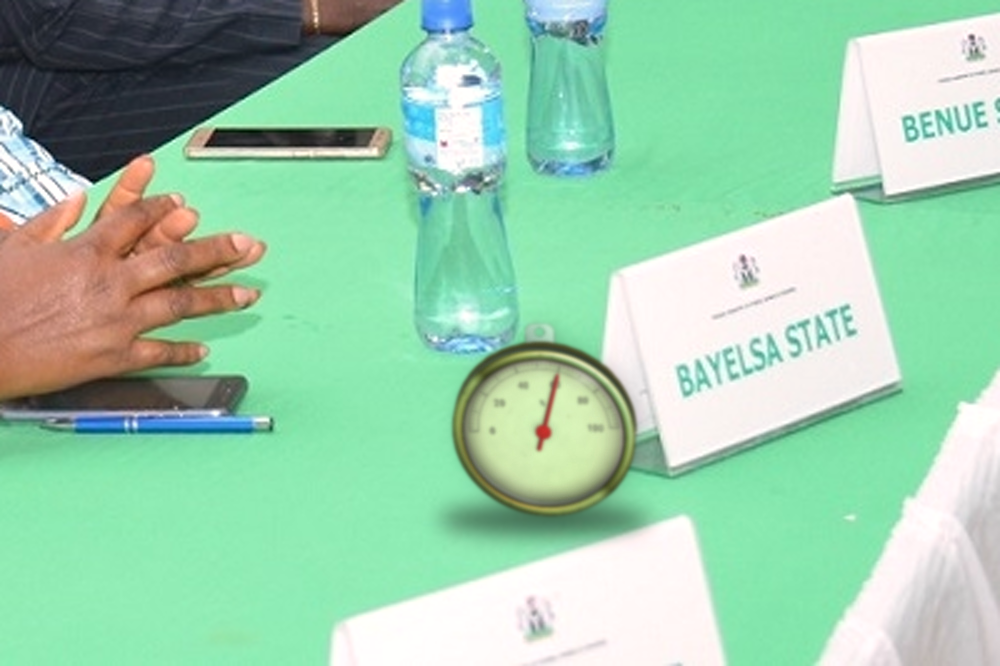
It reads 60 %
